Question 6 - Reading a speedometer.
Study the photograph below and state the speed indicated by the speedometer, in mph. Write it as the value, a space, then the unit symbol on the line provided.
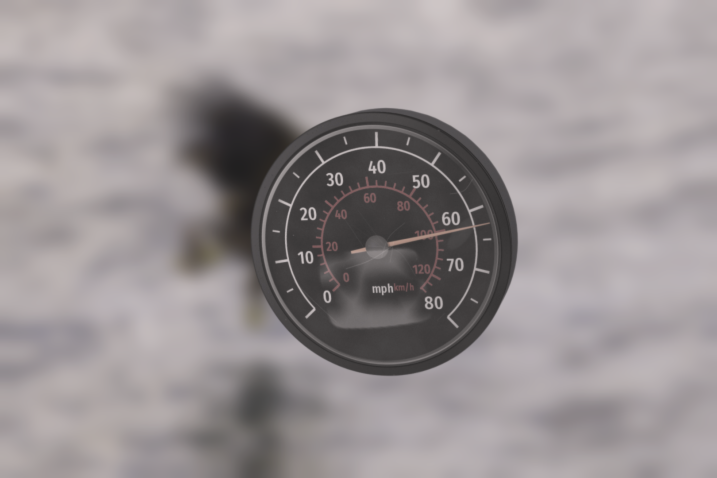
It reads 62.5 mph
